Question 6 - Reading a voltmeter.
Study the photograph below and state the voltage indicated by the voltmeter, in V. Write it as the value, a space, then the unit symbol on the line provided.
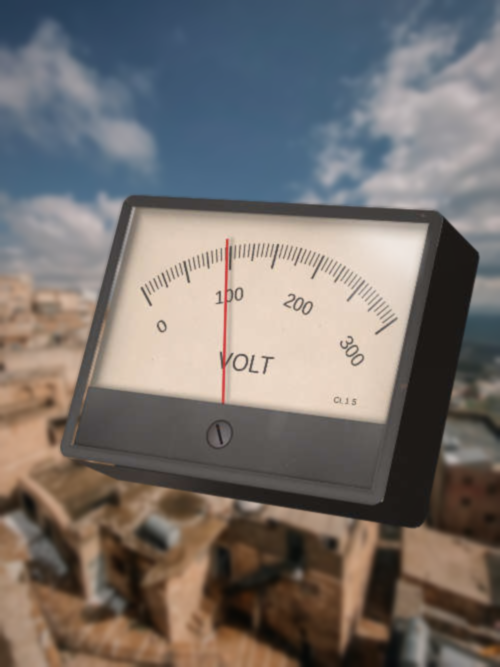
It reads 100 V
